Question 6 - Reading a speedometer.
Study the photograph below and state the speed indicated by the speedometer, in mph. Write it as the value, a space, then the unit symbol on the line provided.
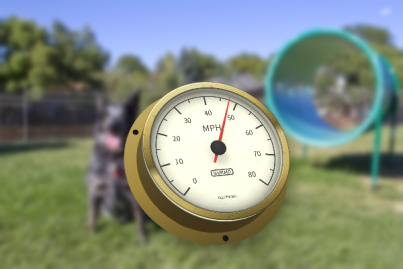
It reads 47.5 mph
